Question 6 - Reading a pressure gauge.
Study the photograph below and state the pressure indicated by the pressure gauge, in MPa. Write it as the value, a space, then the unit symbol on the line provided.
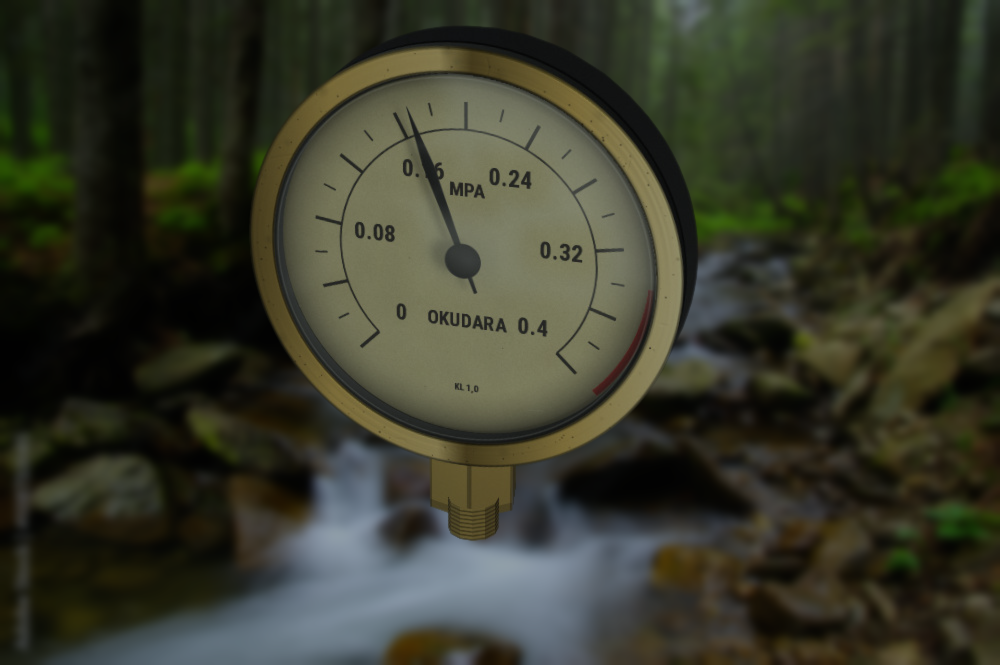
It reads 0.17 MPa
